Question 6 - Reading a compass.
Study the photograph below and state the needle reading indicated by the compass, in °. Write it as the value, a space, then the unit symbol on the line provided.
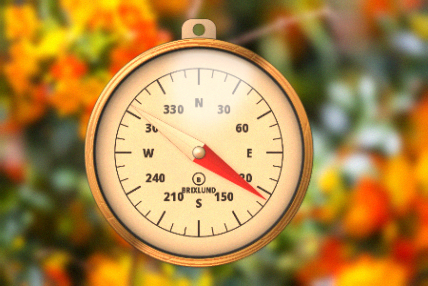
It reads 125 °
